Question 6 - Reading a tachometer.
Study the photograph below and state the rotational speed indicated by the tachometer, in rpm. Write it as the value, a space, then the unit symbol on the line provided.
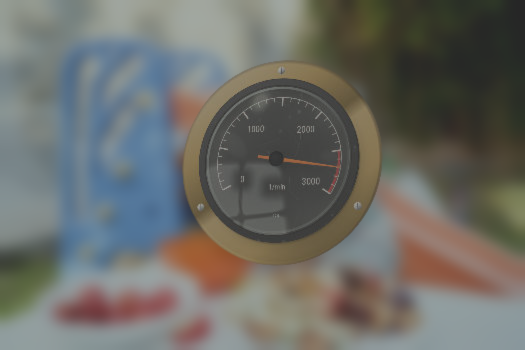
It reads 2700 rpm
